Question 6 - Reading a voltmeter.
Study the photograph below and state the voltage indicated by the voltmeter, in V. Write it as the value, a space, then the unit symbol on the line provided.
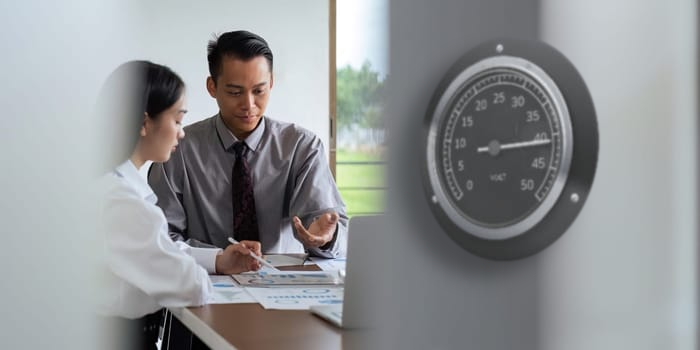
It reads 41 V
